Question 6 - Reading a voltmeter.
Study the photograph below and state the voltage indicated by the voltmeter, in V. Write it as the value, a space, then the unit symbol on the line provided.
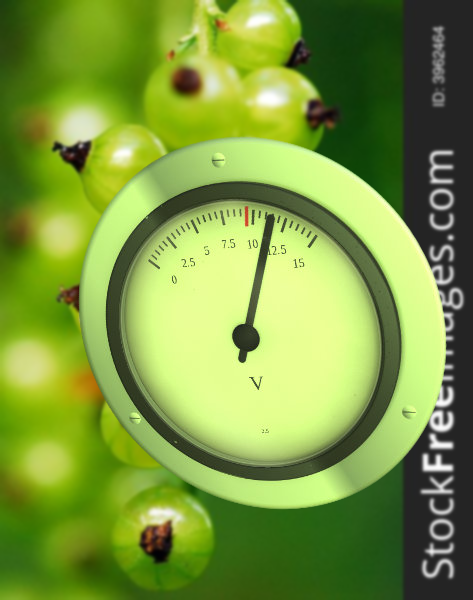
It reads 11.5 V
